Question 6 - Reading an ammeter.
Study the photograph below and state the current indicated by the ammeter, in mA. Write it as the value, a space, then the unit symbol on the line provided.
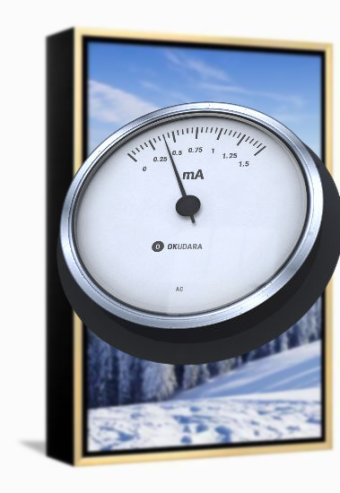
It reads 0.4 mA
